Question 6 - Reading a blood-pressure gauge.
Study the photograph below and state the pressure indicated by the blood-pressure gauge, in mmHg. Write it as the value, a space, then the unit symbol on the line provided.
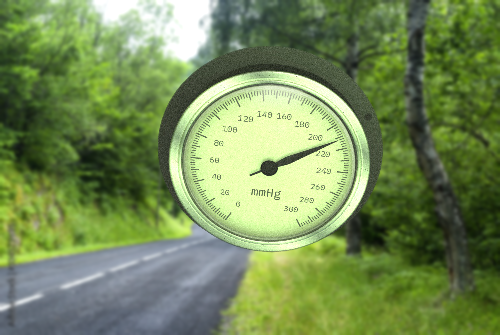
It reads 210 mmHg
